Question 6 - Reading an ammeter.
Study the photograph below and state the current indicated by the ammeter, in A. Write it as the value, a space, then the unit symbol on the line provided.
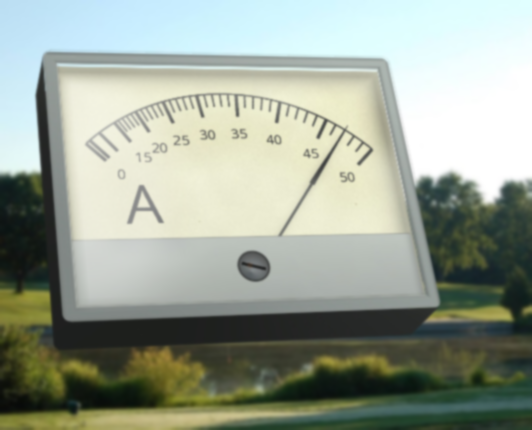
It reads 47 A
